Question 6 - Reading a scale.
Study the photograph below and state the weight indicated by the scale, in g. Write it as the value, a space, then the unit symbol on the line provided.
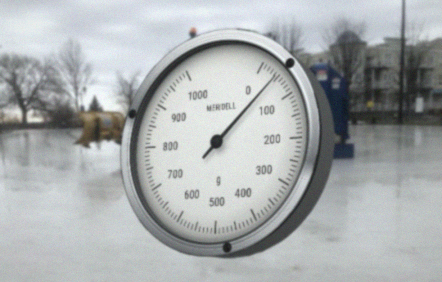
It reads 50 g
